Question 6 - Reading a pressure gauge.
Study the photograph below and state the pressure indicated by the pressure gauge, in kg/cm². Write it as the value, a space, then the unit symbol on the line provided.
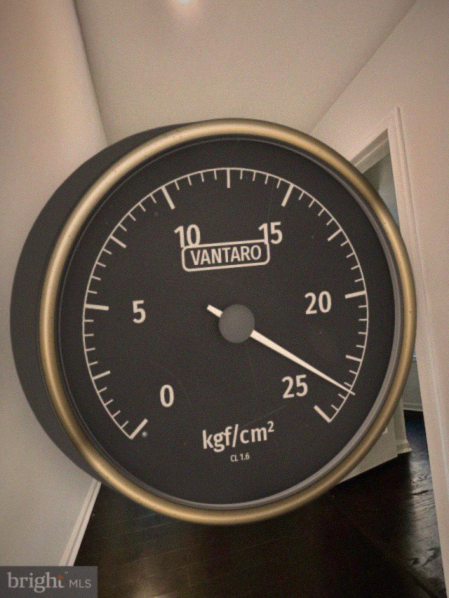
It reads 23.75 kg/cm²
